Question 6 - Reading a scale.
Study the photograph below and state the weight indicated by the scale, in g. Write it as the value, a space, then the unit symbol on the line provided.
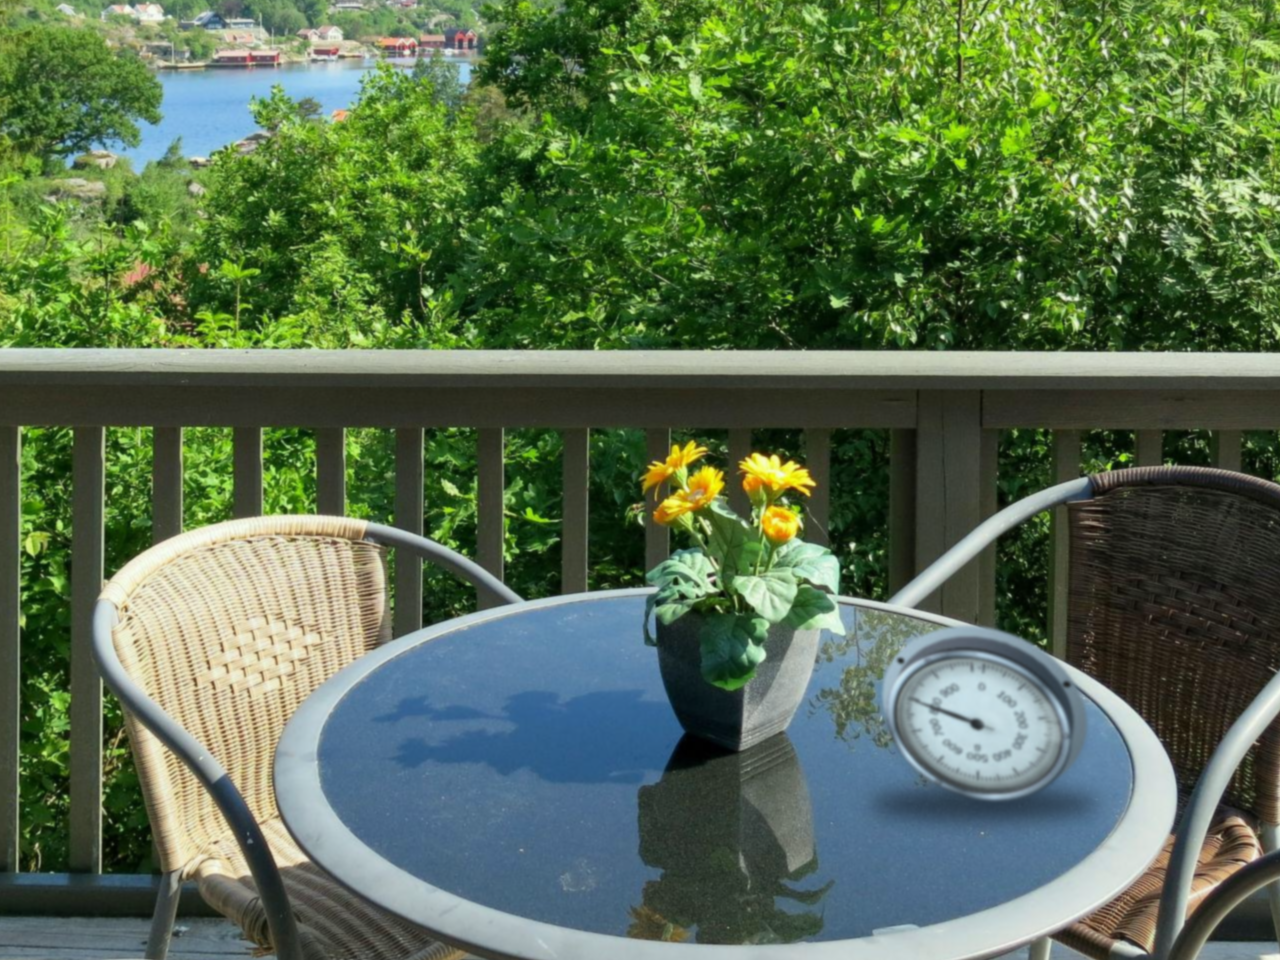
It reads 800 g
